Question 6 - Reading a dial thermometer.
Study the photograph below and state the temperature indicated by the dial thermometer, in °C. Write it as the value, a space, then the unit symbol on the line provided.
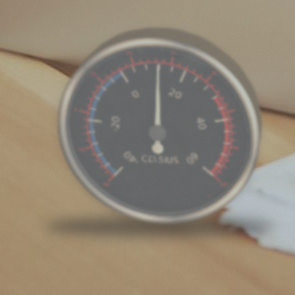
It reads 12 °C
